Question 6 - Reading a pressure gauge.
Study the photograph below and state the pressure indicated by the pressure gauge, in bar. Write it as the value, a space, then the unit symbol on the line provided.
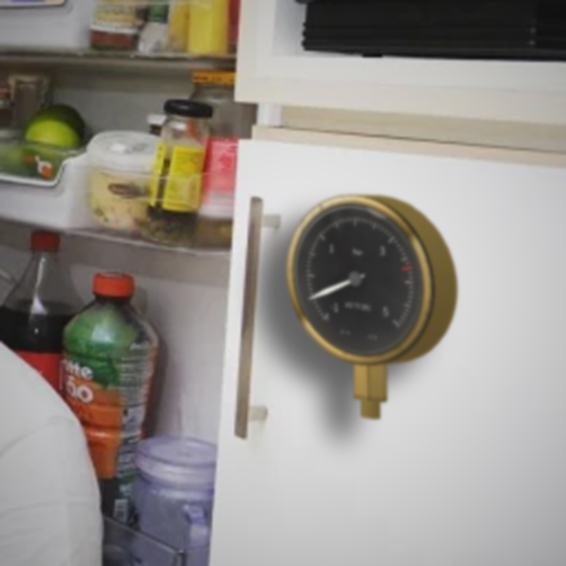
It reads -0.5 bar
